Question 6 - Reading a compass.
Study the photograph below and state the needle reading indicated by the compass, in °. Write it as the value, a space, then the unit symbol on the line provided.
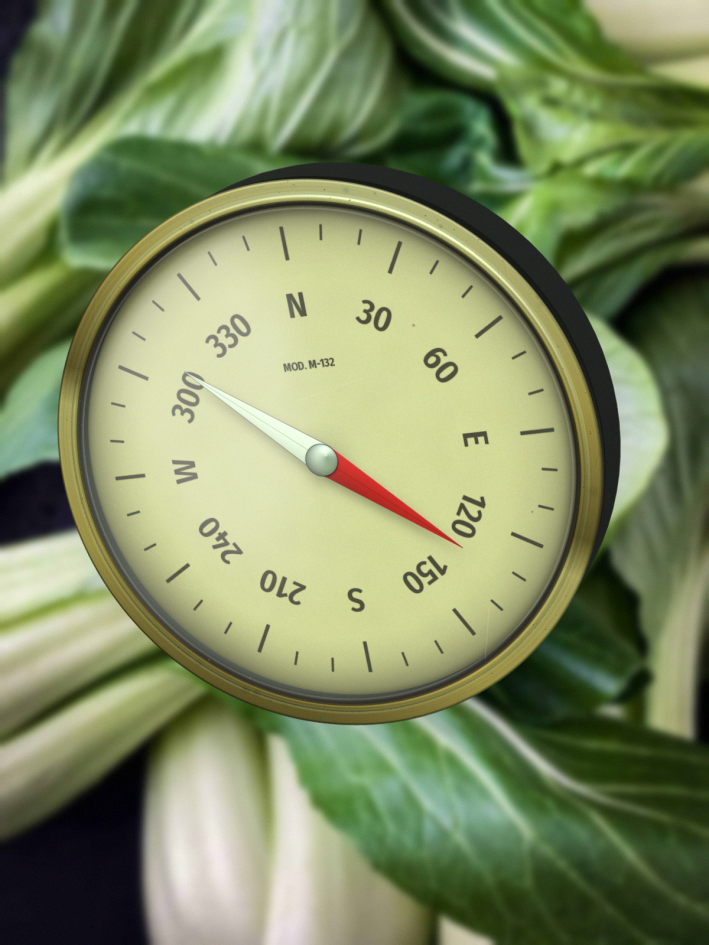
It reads 130 °
